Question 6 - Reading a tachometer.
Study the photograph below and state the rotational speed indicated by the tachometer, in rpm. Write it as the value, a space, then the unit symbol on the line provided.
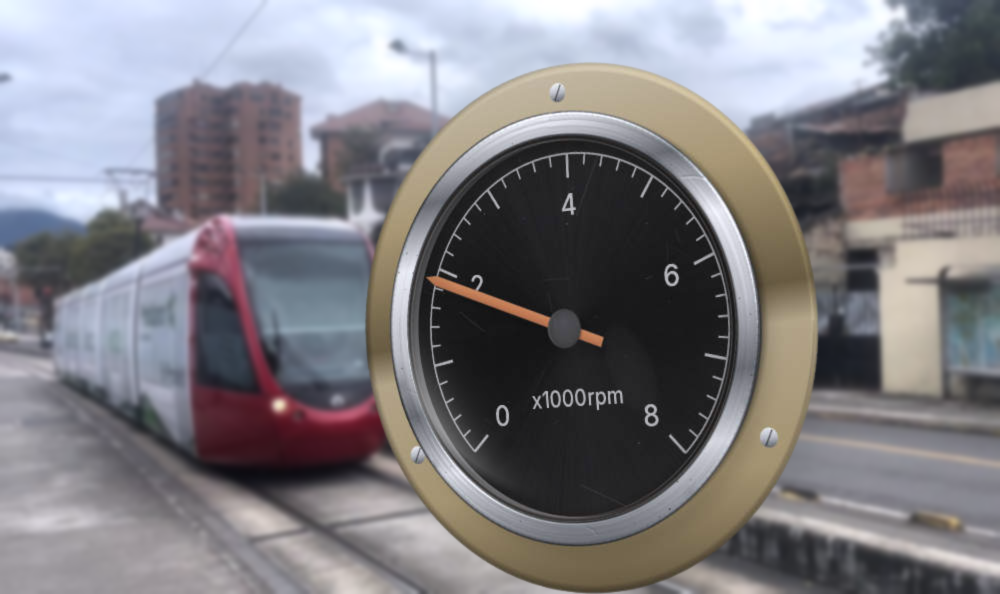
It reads 1900 rpm
